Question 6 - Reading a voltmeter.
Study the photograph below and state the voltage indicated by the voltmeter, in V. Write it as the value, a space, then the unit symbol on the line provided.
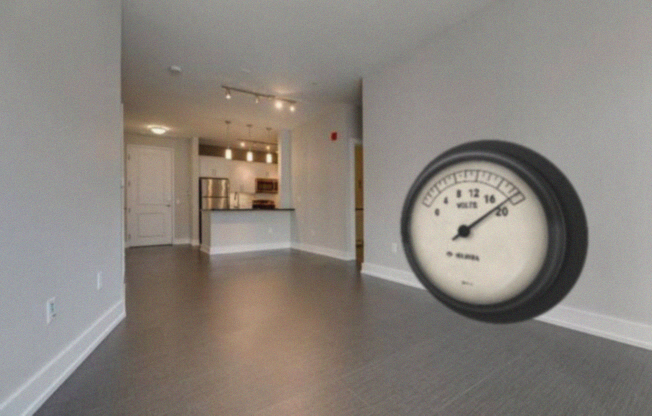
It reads 19 V
